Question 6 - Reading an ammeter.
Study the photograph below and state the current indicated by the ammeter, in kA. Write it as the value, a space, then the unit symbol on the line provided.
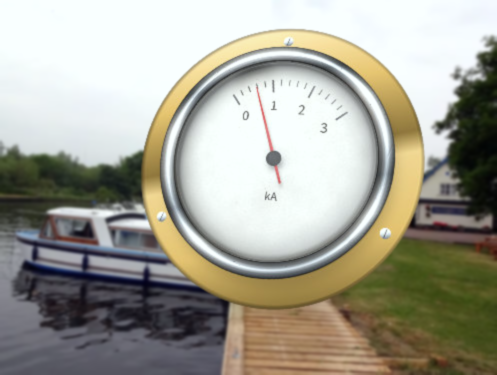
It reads 0.6 kA
